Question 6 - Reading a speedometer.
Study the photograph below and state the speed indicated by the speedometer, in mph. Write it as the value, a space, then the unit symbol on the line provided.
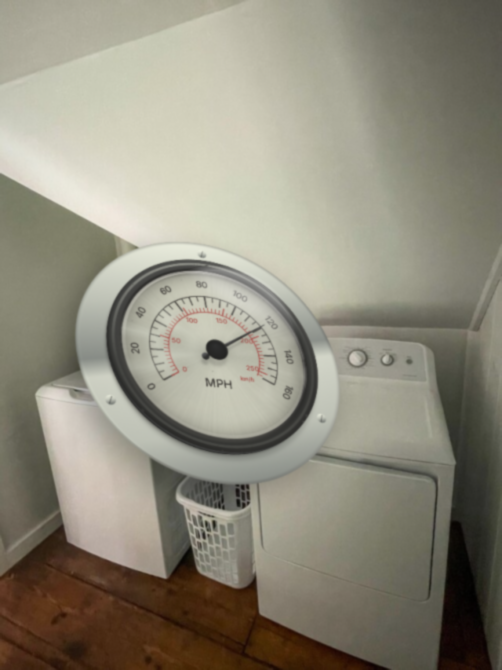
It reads 120 mph
